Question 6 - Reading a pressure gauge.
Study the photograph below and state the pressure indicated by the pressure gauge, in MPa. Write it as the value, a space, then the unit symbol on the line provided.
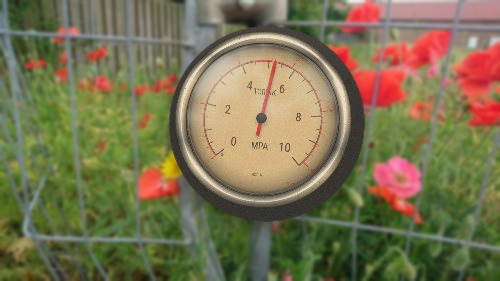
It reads 5.25 MPa
